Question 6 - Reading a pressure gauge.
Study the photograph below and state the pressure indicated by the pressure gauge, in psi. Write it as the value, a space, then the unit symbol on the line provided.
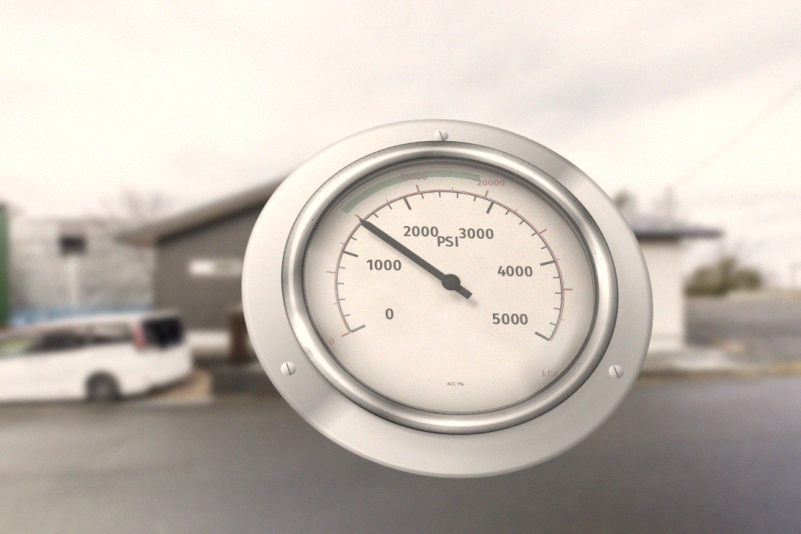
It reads 1400 psi
